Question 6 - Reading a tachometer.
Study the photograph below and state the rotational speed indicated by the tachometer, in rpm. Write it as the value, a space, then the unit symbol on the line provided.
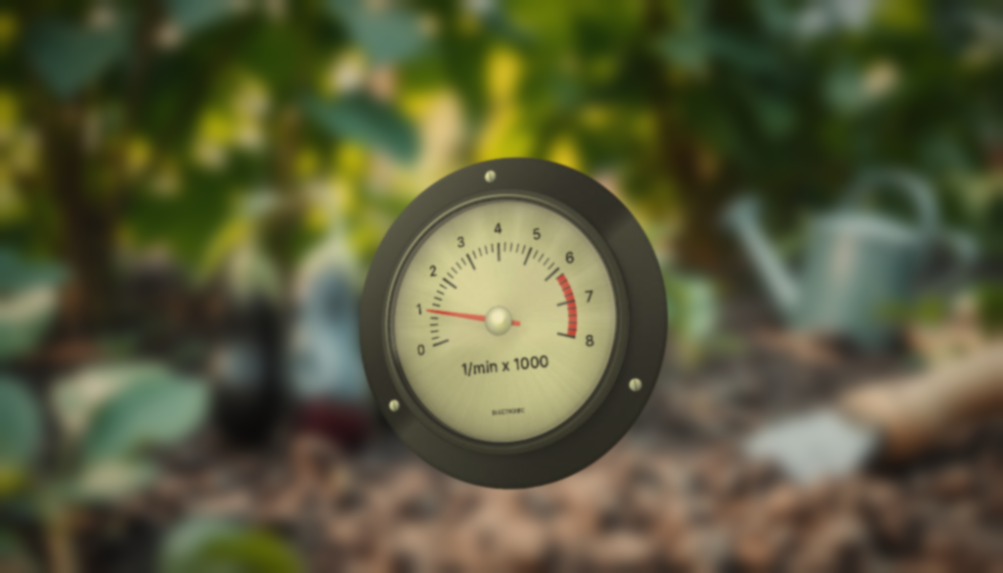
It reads 1000 rpm
